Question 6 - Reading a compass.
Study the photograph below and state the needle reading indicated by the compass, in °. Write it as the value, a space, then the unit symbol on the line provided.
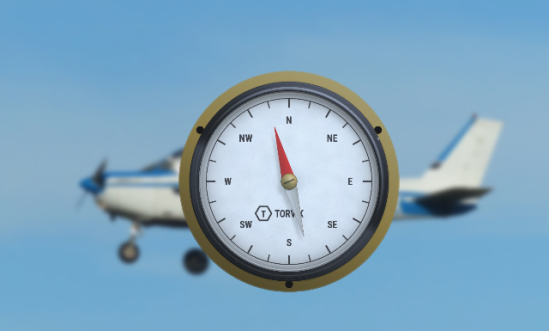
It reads 345 °
